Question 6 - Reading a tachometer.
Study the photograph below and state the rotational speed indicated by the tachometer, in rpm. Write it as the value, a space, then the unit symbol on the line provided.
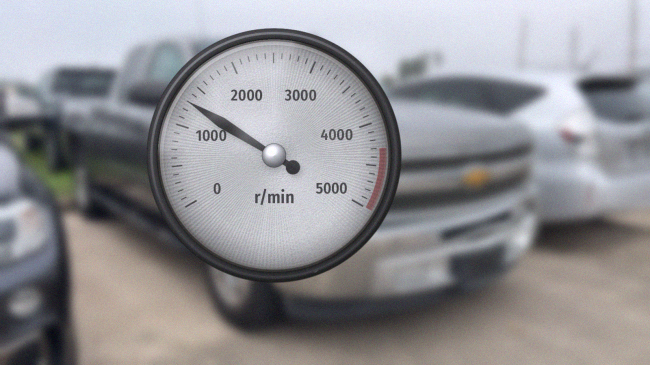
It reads 1300 rpm
